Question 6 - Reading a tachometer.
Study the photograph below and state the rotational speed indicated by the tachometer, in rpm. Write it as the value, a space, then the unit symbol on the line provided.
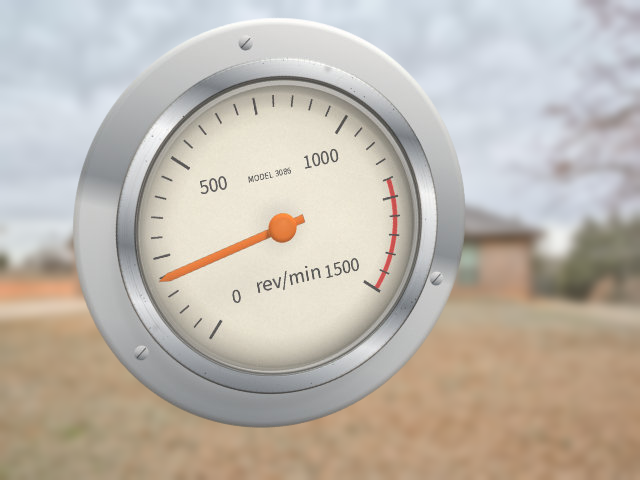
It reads 200 rpm
